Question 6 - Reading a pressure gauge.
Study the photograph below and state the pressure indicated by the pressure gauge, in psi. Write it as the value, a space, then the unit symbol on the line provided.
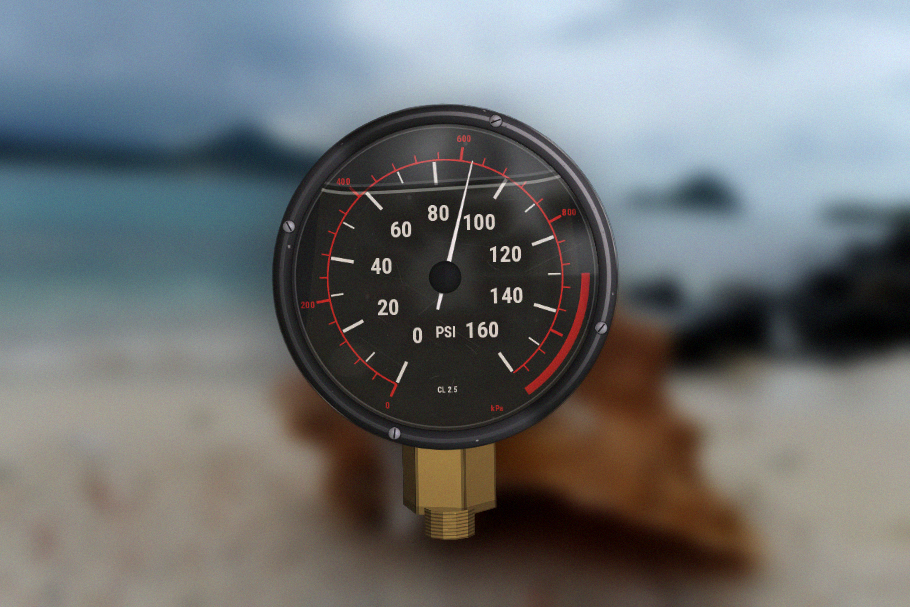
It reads 90 psi
